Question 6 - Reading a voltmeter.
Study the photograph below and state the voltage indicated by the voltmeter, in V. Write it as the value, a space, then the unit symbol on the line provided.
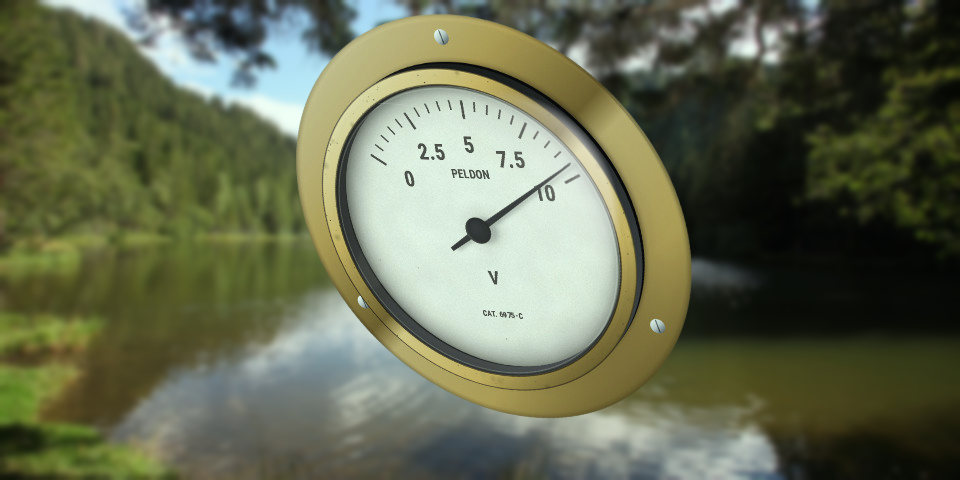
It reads 9.5 V
